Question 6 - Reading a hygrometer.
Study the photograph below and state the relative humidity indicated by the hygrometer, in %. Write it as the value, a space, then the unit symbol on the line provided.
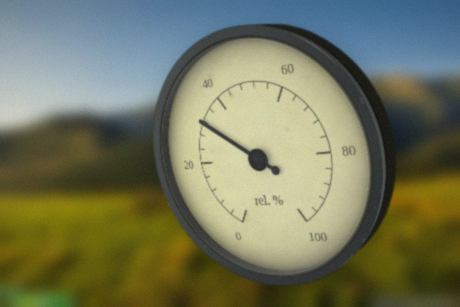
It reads 32 %
